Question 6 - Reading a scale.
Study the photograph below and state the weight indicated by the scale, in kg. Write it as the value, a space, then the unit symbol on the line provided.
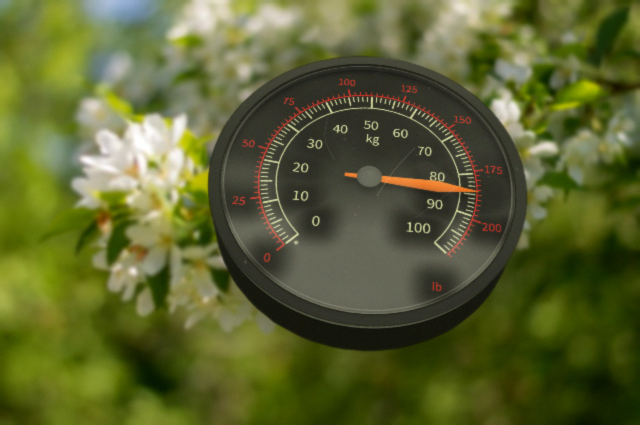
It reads 85 kg
